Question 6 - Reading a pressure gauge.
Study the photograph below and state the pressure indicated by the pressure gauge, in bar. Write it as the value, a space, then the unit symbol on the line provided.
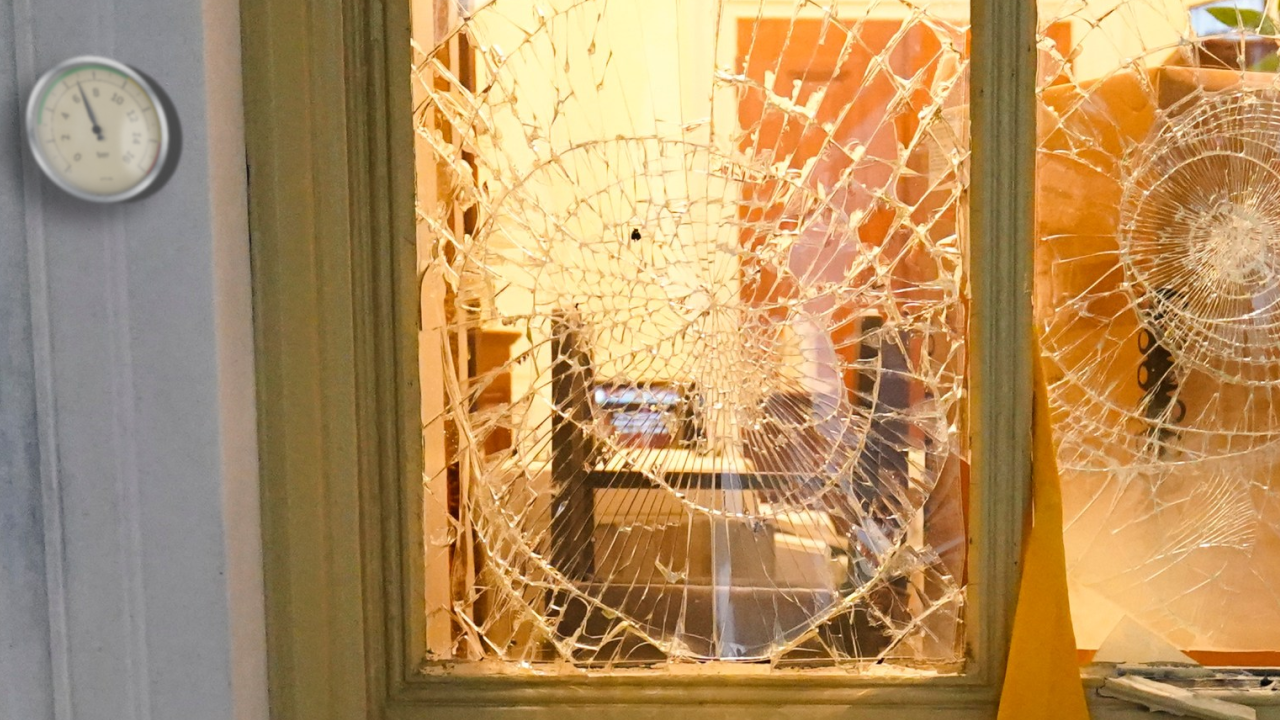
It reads 7 bar
